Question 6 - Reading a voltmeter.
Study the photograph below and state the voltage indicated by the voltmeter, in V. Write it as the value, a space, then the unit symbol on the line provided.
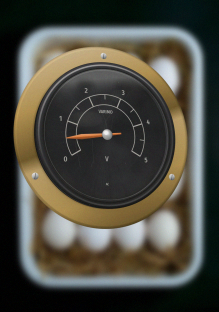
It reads 0.5 V
